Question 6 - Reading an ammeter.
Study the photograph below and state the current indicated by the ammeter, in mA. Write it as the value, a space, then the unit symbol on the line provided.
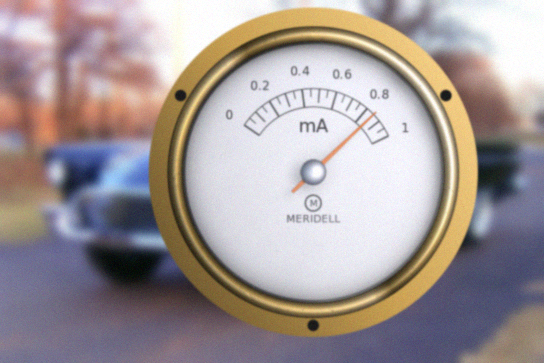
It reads 0.85 mA
